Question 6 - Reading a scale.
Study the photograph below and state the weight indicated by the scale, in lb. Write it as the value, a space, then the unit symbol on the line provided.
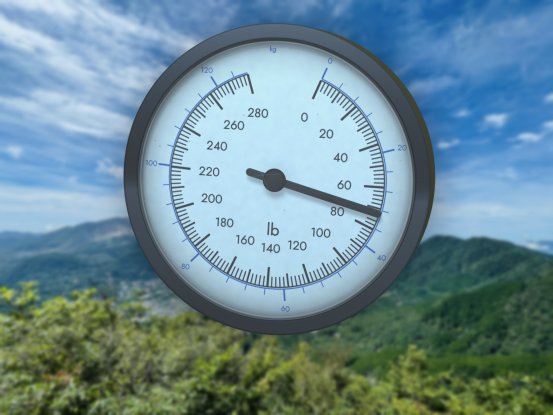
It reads 72 lb
